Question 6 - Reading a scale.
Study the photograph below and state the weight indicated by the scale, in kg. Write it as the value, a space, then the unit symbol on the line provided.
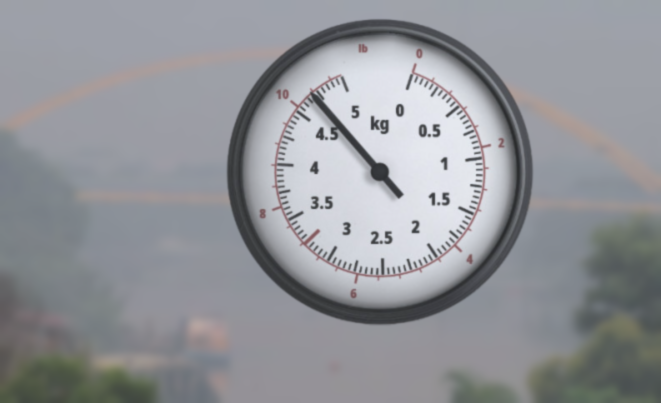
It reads 4.7 kg
